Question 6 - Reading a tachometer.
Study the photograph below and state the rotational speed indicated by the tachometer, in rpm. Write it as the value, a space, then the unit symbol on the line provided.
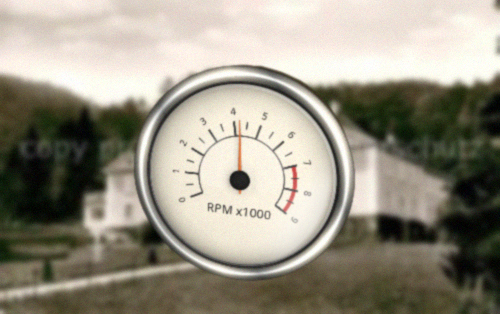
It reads 4250 rpm
